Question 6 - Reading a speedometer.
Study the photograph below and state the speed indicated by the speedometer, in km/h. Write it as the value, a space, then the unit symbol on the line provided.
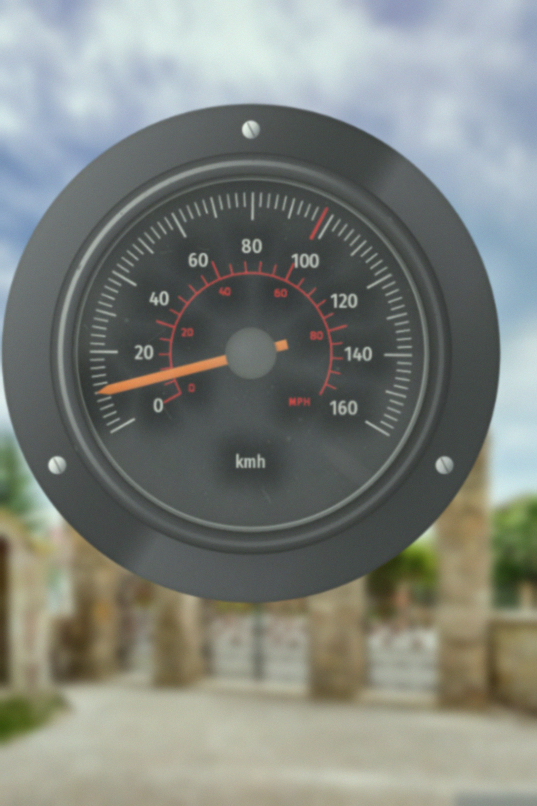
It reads 10 km/h
